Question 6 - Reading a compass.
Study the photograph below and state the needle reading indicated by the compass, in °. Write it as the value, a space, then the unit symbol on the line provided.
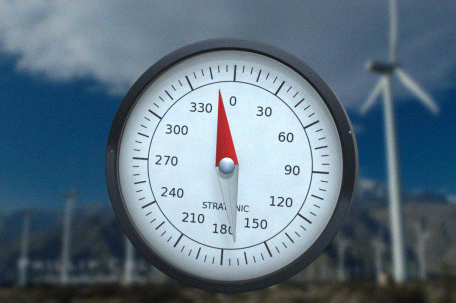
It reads 350 °
